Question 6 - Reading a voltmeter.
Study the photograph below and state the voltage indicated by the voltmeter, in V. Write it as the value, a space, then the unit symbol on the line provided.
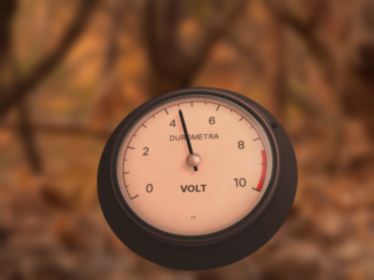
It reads 4.5 V
